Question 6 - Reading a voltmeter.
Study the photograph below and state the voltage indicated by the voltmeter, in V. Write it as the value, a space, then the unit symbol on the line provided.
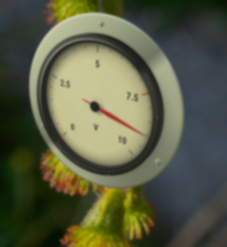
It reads 9 V
